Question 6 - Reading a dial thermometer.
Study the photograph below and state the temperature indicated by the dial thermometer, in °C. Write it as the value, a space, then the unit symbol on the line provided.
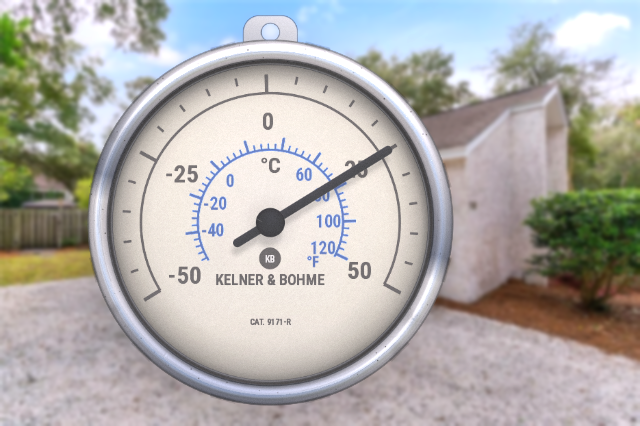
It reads 25 °C
